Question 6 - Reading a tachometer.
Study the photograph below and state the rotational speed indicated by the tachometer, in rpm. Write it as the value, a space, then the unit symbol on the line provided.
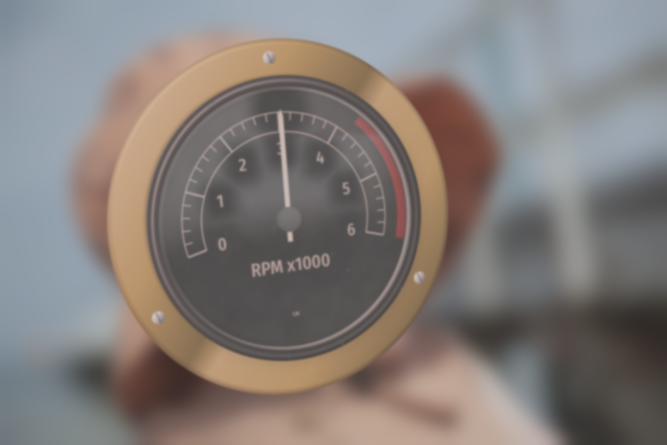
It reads 3000 rpm
